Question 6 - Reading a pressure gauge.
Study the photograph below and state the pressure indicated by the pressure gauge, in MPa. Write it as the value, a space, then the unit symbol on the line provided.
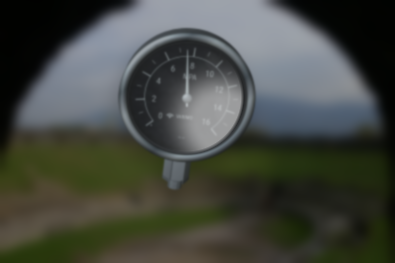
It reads 7.5 MPa
